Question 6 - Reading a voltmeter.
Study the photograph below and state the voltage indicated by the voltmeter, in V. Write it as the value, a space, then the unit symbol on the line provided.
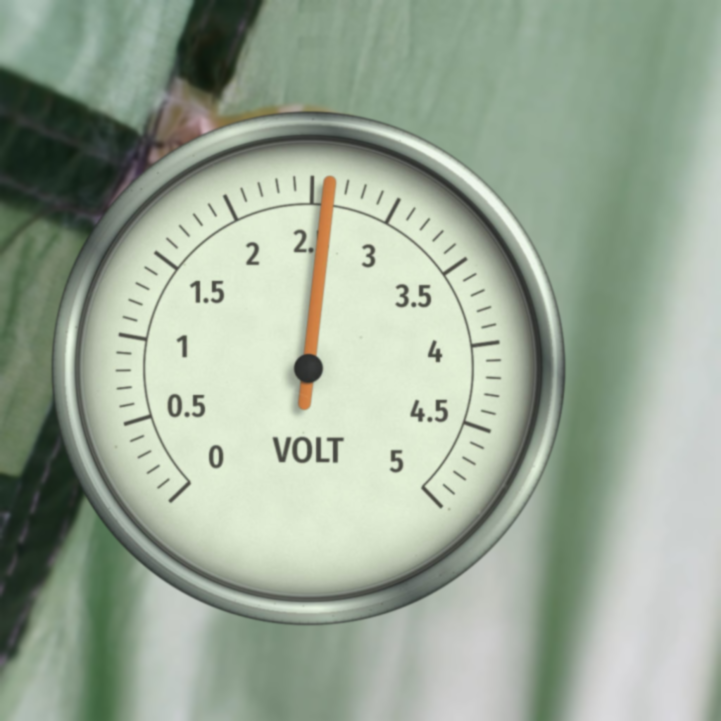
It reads 2.6 V
